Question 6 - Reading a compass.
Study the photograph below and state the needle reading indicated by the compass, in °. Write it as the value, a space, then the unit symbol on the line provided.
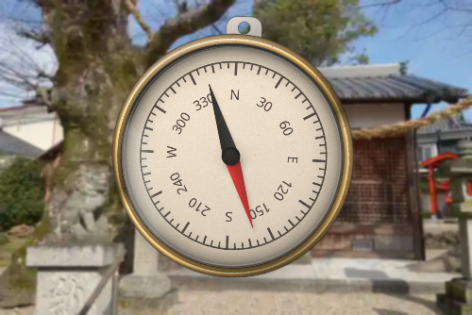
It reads 160 °
